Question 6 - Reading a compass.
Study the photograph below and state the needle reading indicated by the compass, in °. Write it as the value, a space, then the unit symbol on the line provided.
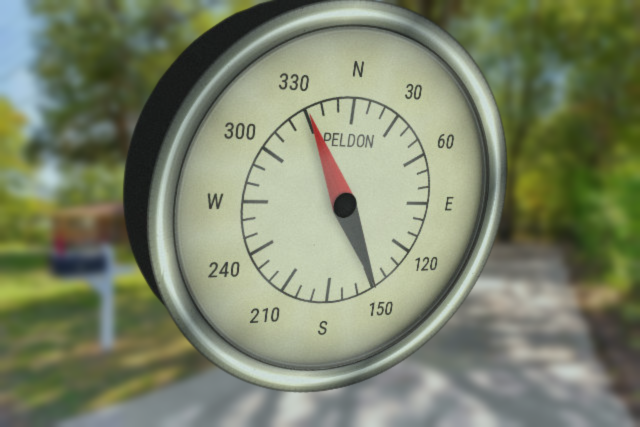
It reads 330 °
